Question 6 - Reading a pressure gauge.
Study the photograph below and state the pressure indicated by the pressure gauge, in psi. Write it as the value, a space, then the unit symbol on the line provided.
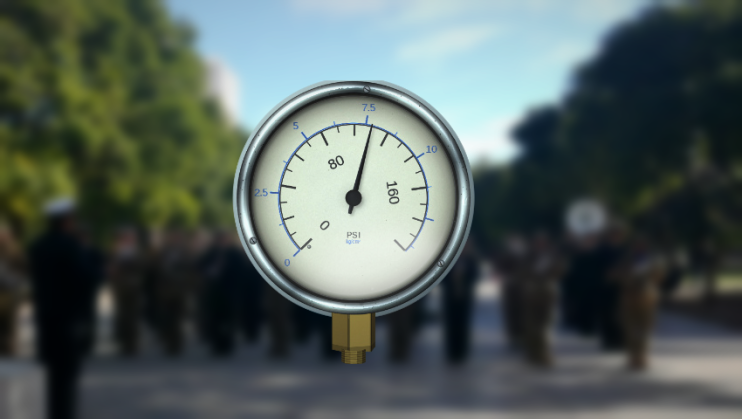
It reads 110 psi
